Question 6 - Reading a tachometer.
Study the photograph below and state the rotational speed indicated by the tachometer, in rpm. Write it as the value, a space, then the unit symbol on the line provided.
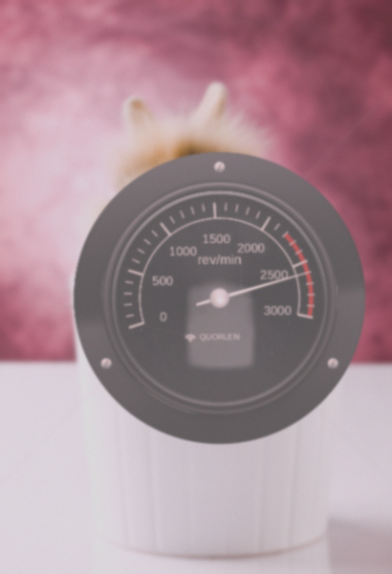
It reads 2600 rpm
